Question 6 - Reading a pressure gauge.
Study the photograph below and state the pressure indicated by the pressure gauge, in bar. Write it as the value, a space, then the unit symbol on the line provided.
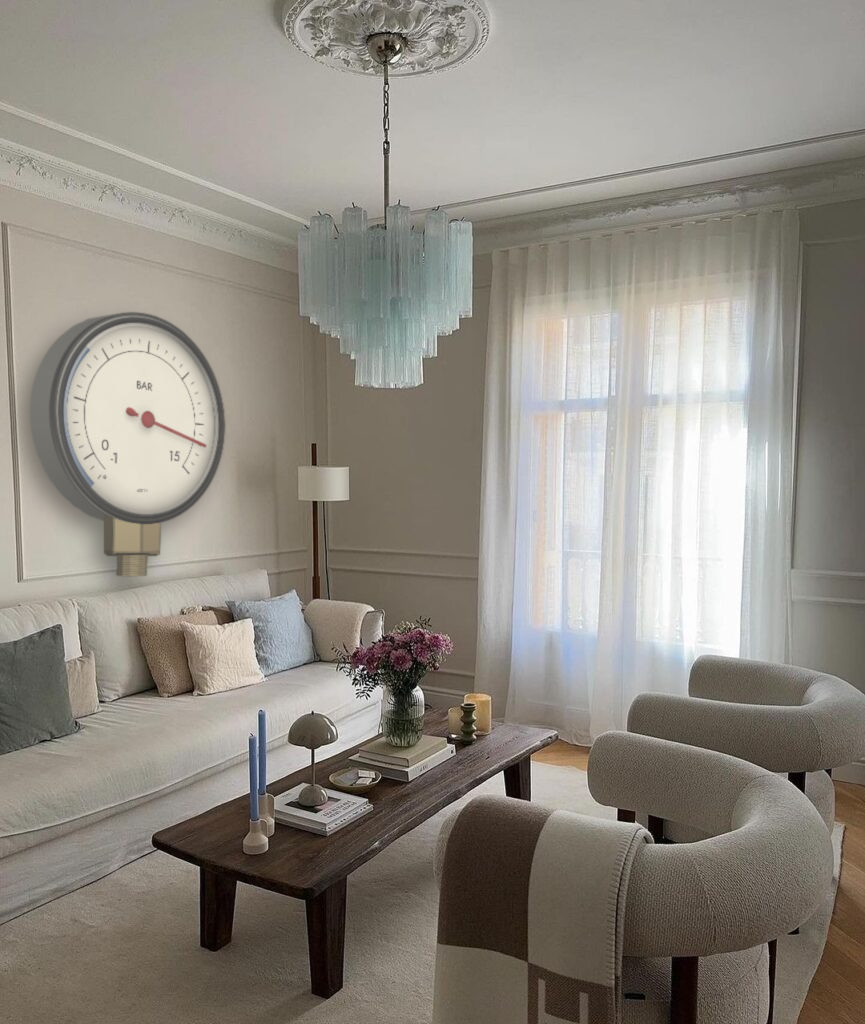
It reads 13.5 bar
